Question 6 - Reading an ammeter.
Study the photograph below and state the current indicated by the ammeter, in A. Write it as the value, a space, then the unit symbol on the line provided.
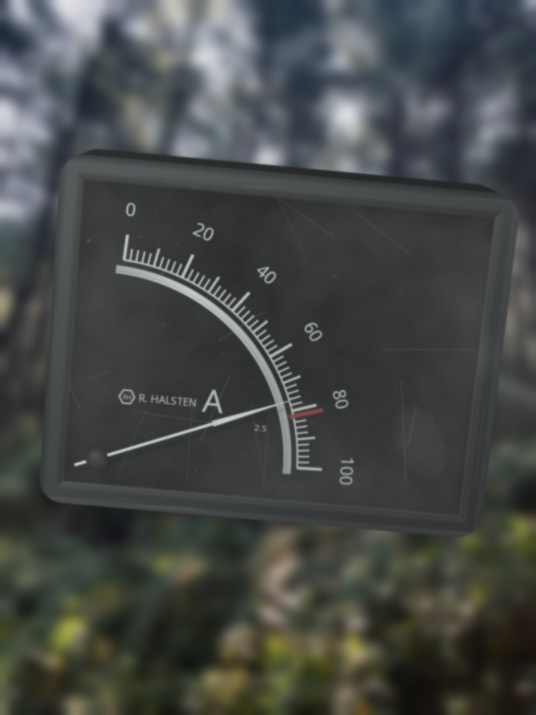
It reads 76 A
